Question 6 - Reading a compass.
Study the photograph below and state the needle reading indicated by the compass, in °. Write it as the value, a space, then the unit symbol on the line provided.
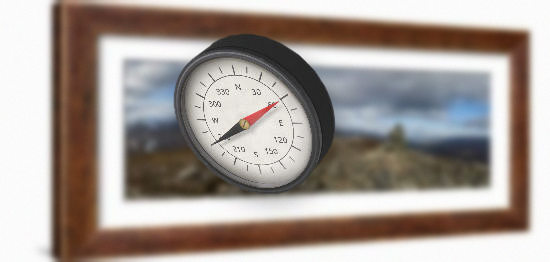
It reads 60 °
